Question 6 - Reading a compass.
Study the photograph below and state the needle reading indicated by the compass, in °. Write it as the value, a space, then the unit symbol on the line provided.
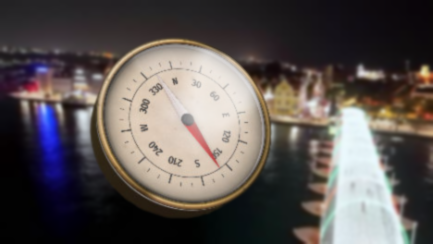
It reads 160 °
